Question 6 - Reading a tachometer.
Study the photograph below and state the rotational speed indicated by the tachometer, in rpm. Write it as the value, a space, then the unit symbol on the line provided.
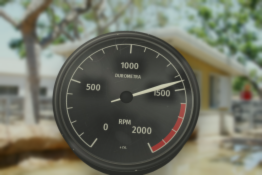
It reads 1450 rpm
